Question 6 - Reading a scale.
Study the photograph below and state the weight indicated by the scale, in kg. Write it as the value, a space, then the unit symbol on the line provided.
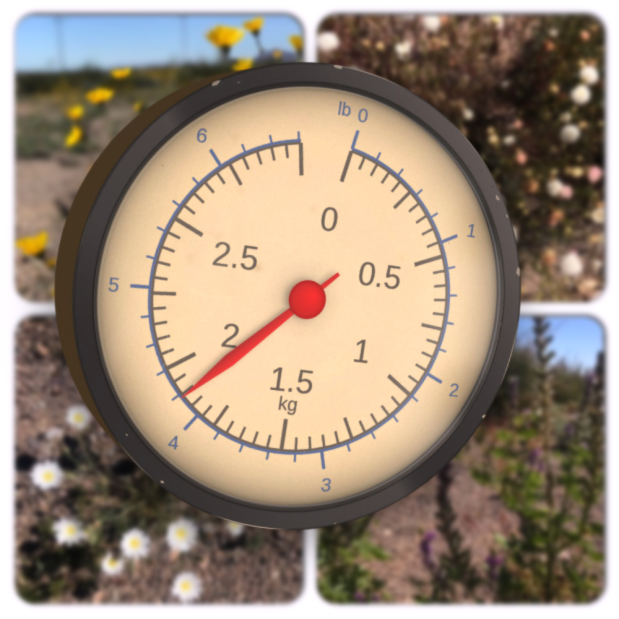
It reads 1.9 kg
